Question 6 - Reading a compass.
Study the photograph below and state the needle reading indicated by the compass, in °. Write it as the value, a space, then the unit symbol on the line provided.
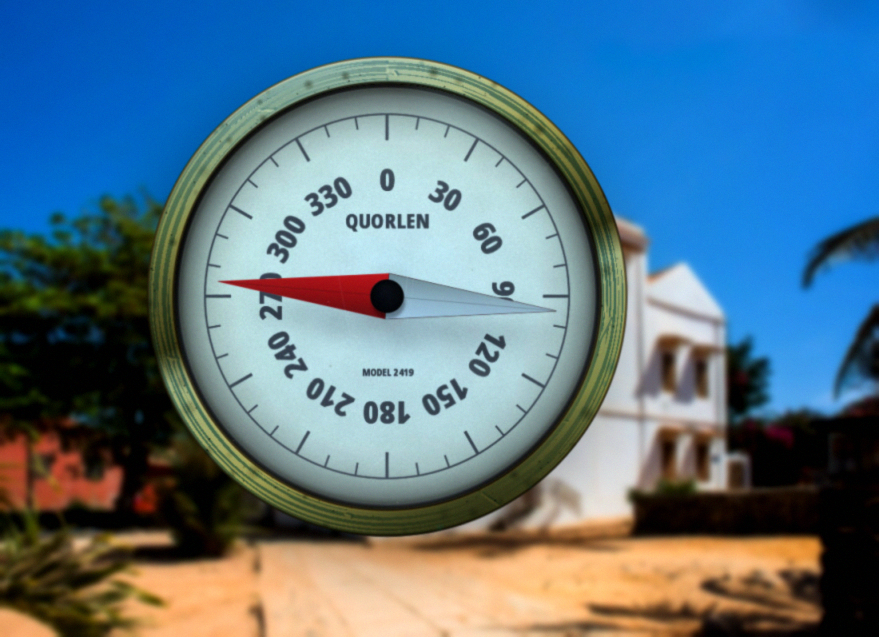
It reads 275 °
